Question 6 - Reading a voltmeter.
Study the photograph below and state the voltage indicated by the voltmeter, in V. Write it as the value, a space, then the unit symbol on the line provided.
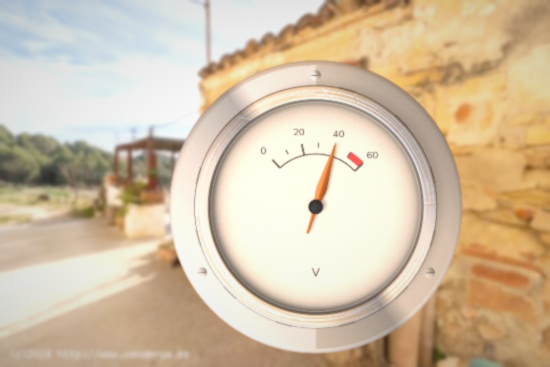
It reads 40 V
